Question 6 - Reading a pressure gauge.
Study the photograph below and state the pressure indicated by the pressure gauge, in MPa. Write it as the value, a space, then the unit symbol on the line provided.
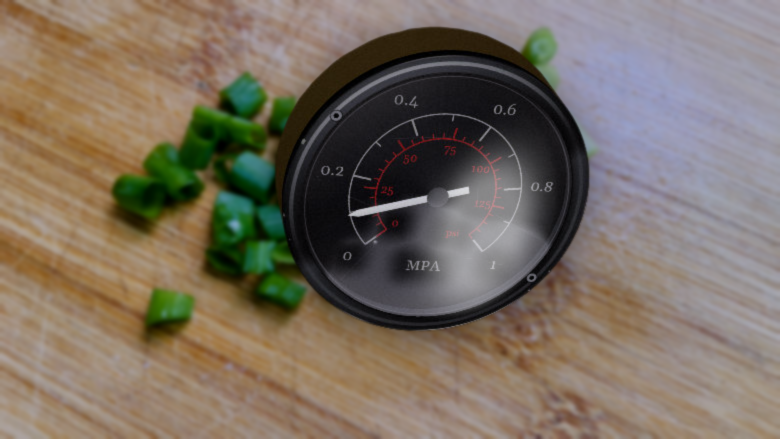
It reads 0.1 MPa
